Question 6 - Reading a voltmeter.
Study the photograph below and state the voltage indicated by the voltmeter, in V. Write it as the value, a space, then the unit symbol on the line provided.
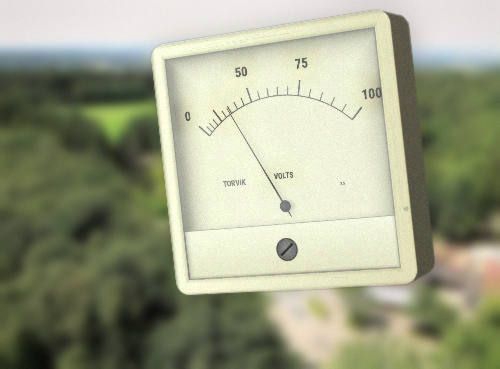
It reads 35 V
